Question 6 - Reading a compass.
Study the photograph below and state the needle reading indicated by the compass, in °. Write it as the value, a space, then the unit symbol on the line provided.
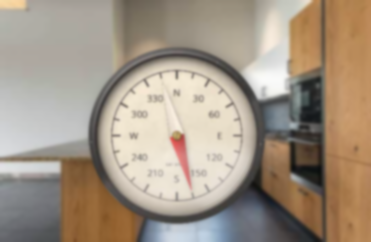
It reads 165 °
